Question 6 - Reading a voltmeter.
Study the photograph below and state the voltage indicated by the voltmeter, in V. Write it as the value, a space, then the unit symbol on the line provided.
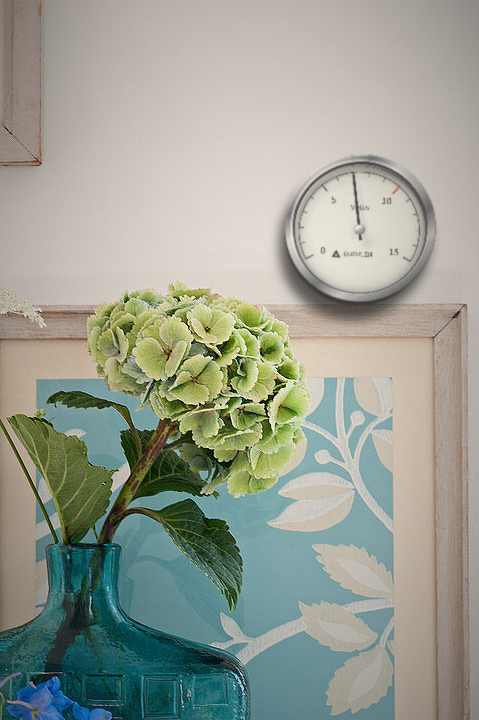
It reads 7 V
